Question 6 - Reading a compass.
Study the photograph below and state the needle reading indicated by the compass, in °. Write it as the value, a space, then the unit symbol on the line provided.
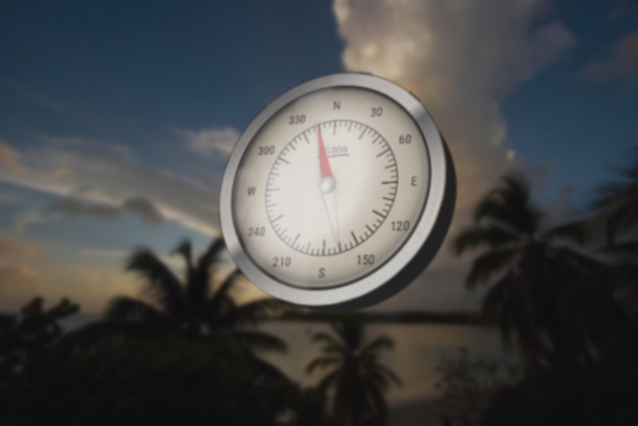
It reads 345 °
